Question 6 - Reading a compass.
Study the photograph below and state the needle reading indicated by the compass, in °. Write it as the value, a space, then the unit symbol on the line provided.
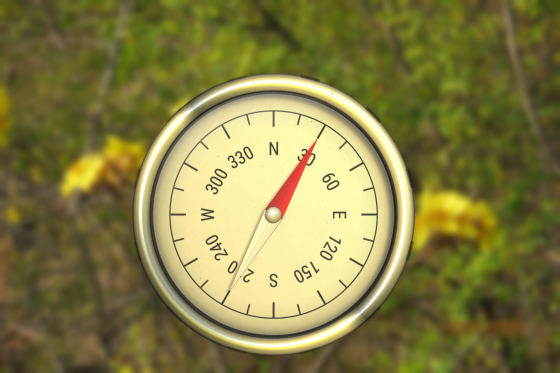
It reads 30 °
